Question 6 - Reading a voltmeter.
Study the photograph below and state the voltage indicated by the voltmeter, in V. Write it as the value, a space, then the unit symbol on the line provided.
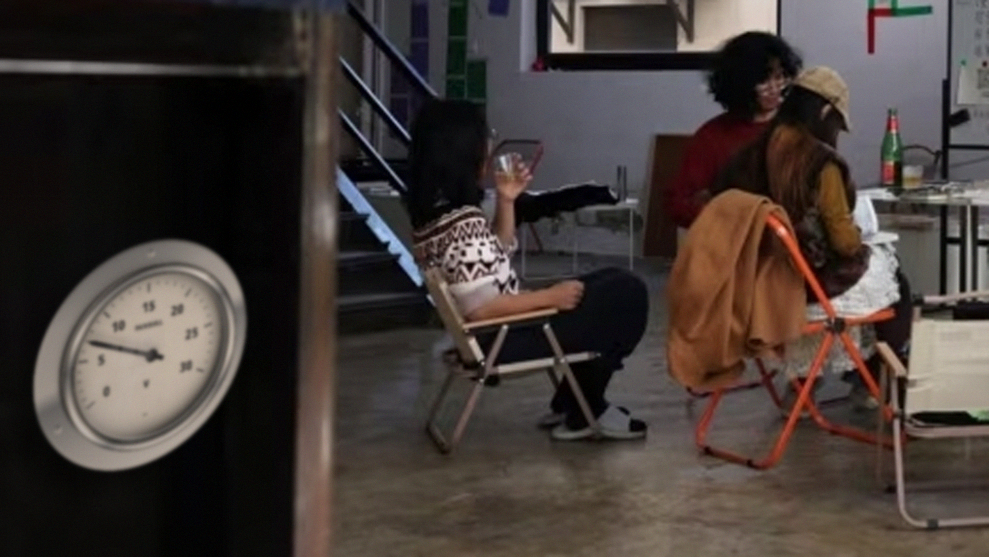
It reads 7 V
